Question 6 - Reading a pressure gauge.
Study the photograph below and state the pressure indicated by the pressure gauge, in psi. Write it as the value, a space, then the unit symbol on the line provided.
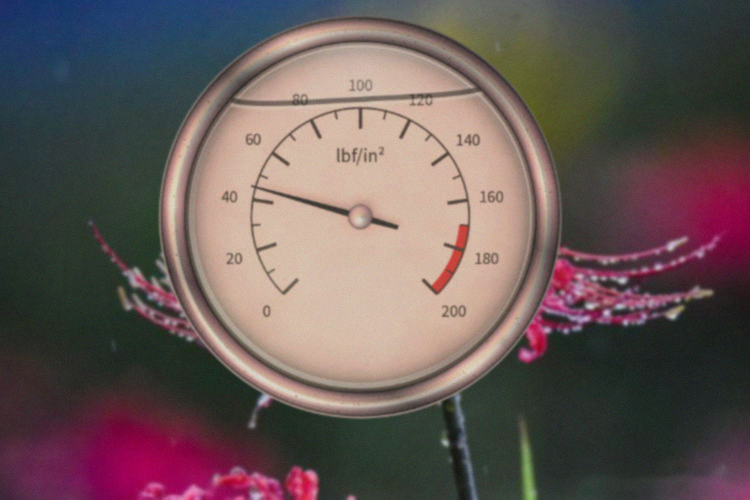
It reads 45 psi
